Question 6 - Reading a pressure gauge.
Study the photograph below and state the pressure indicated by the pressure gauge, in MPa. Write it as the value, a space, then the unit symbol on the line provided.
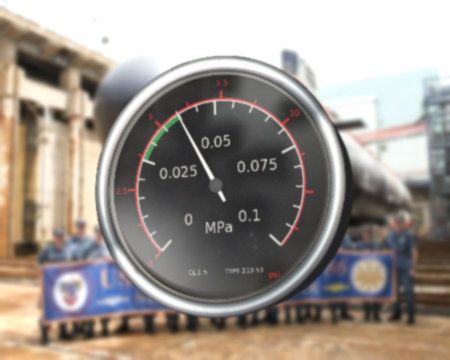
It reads 0.04 MPa
